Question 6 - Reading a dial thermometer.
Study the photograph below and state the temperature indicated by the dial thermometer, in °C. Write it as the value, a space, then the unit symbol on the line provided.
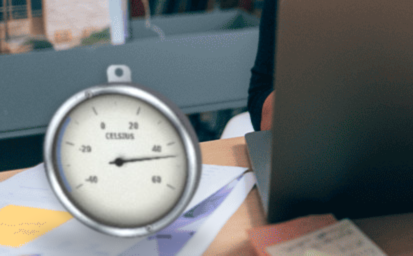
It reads 45 °C
